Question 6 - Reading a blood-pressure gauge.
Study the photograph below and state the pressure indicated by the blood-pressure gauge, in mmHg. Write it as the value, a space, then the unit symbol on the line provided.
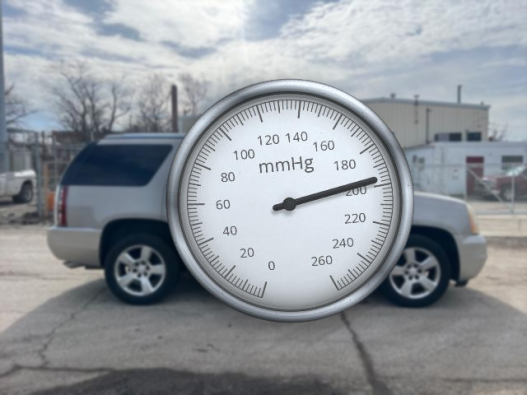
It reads 196 mmHg
